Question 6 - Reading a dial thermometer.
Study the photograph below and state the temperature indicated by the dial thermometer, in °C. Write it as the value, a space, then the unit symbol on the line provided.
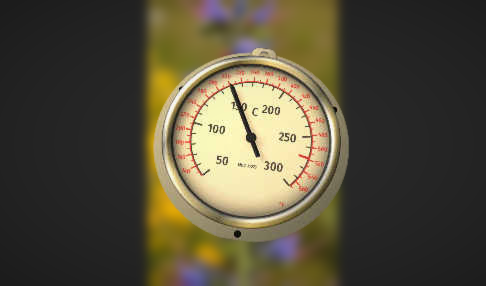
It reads 150 °C
